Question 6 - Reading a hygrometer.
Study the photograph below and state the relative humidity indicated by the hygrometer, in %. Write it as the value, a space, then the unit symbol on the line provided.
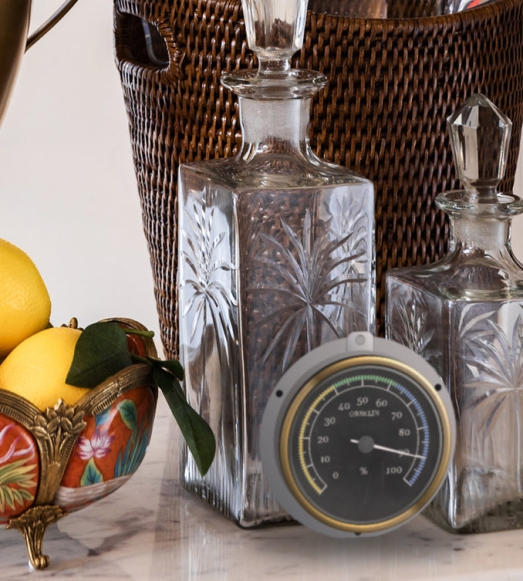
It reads 90 %
